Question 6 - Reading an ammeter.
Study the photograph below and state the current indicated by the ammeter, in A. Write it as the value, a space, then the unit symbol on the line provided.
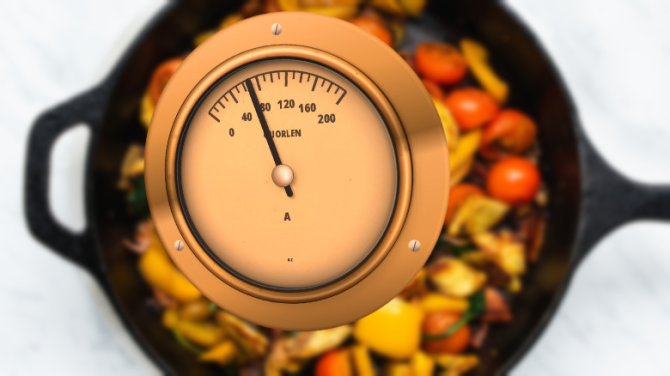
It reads 70 A
